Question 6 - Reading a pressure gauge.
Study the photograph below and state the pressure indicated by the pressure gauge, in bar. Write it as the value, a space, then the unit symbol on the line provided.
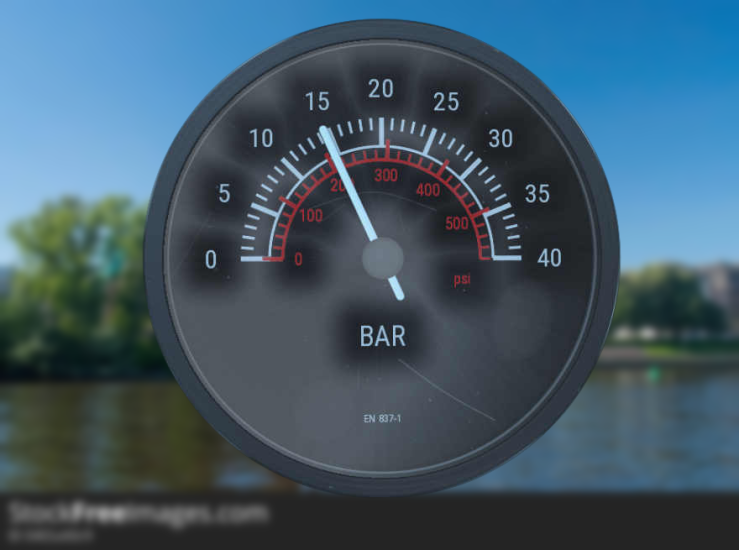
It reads 14.5 bar
